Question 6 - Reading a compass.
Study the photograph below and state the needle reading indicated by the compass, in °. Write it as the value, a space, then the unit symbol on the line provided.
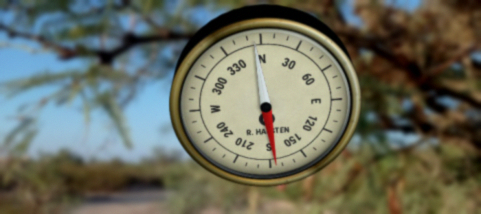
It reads 175 °
